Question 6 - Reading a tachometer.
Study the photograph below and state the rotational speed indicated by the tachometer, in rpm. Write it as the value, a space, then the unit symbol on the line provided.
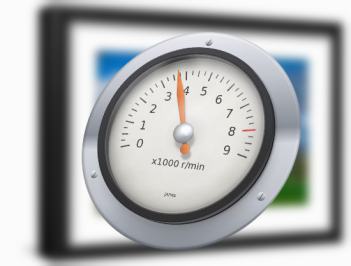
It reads 3750 rpm
